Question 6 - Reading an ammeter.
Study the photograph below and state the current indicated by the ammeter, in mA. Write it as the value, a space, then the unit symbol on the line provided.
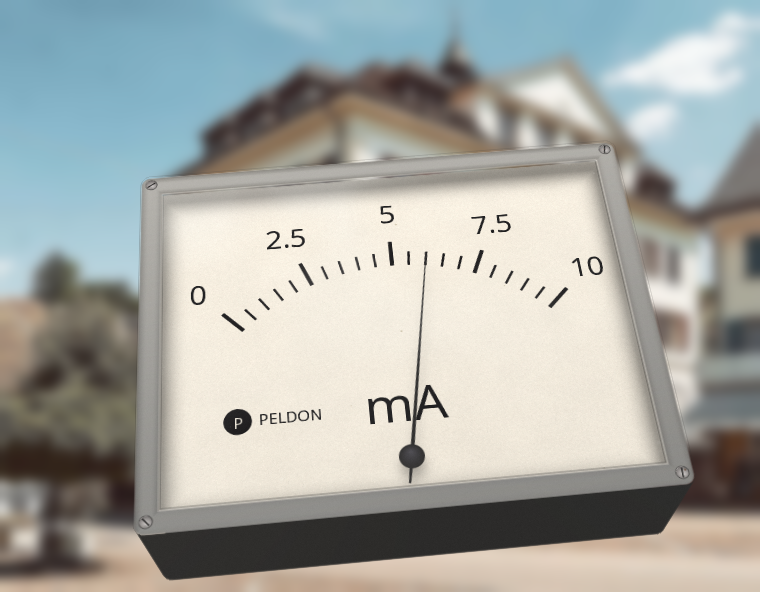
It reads 6 mA
